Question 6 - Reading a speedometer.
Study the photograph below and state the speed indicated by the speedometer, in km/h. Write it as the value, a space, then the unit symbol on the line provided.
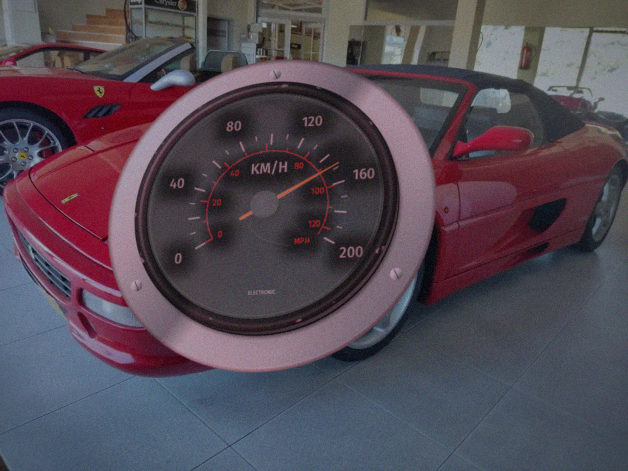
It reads 150 km/h
